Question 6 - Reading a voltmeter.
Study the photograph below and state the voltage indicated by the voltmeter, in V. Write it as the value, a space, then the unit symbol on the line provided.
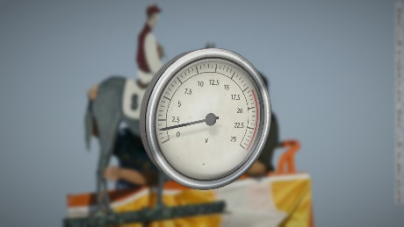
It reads 1.5 V
